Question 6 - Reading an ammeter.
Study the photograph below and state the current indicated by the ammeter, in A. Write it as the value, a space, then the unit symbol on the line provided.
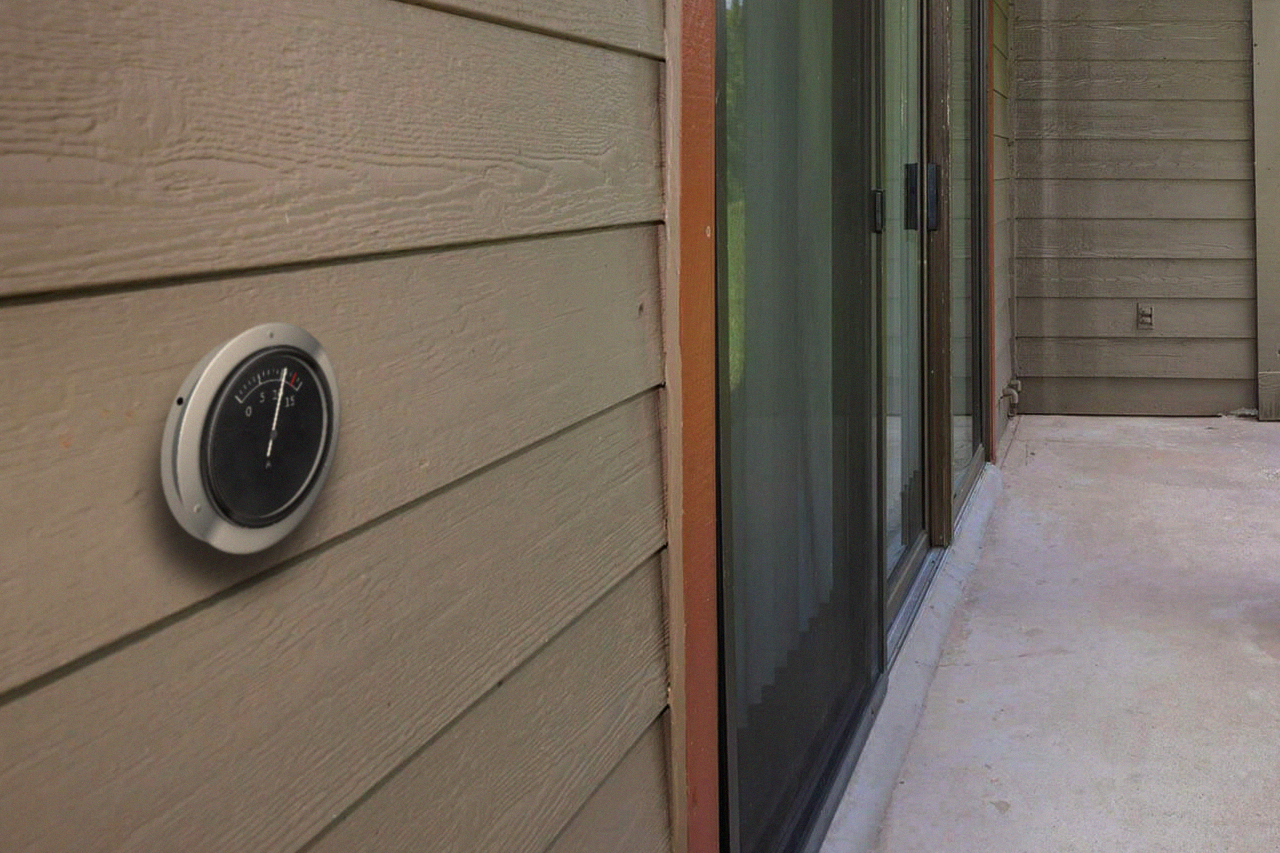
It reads 10 A
